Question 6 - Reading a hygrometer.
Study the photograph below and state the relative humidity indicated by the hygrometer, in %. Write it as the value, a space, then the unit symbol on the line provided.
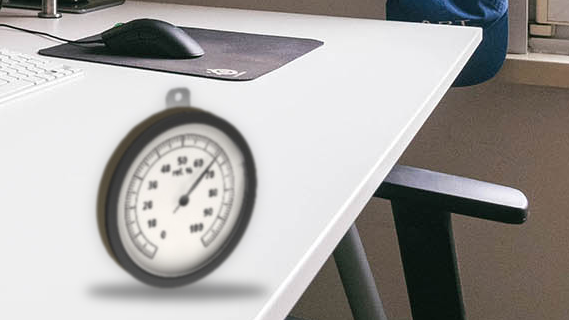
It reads 65 %
